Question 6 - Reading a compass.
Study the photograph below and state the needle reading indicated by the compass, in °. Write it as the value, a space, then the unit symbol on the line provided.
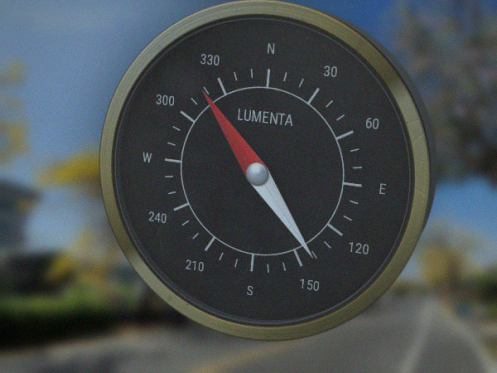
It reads 320 °
